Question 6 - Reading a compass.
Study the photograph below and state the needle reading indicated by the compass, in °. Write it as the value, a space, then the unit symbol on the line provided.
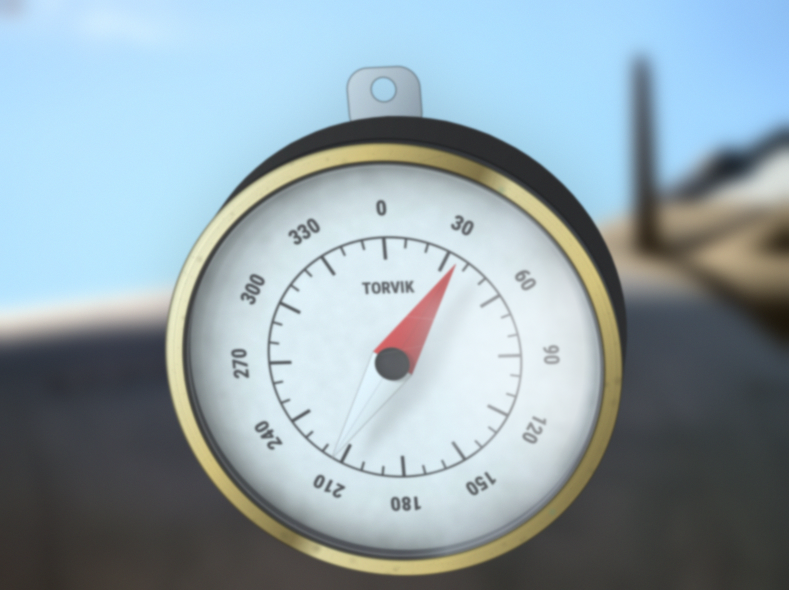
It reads 35 °
